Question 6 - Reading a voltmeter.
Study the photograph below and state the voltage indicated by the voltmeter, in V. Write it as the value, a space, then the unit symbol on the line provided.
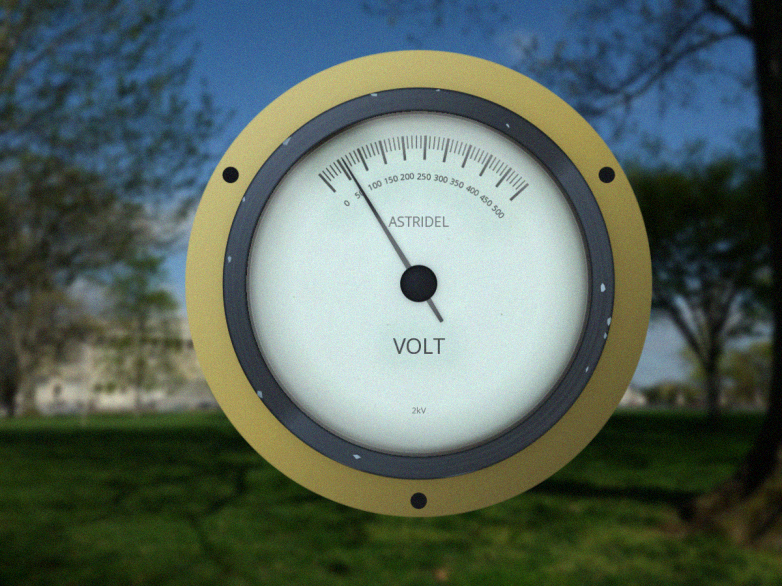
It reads 60 V
